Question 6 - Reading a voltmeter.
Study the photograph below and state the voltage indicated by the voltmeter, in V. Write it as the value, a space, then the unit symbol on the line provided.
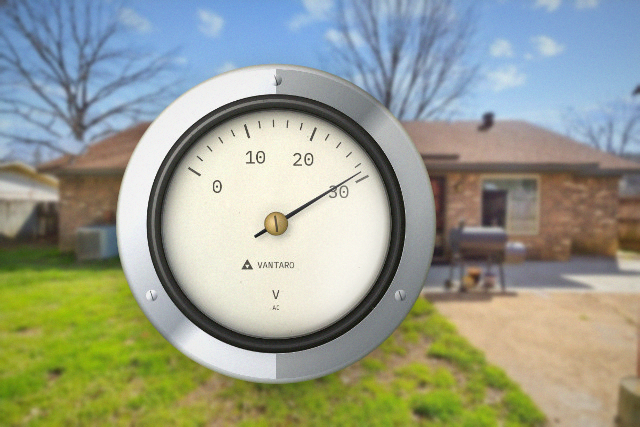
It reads 29 V
